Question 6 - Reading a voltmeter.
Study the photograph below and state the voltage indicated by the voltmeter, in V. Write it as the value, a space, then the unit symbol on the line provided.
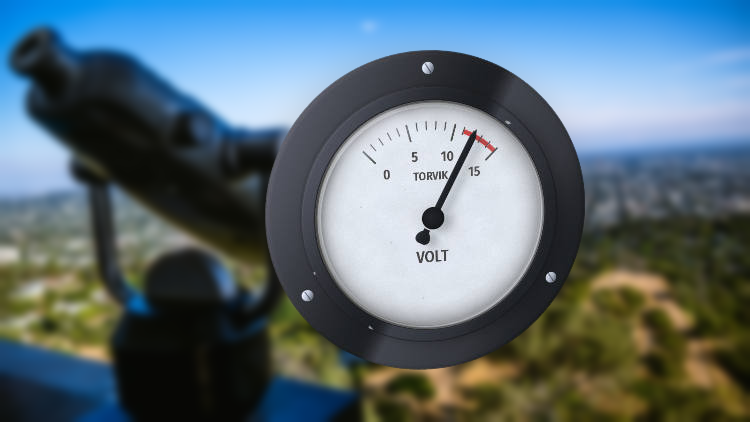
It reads 12 V
